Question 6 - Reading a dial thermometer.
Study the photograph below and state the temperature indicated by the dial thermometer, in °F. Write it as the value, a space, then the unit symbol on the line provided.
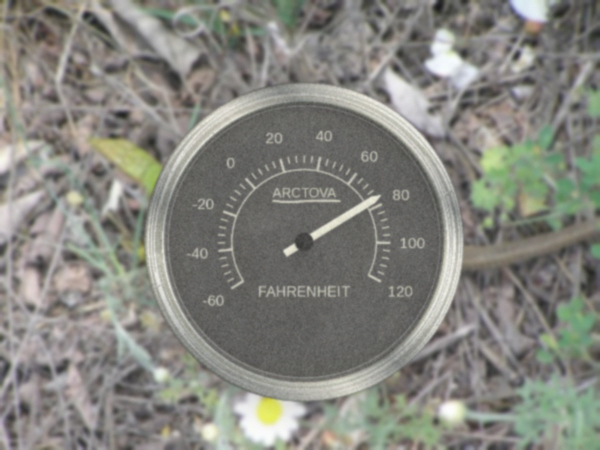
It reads 76 °F
